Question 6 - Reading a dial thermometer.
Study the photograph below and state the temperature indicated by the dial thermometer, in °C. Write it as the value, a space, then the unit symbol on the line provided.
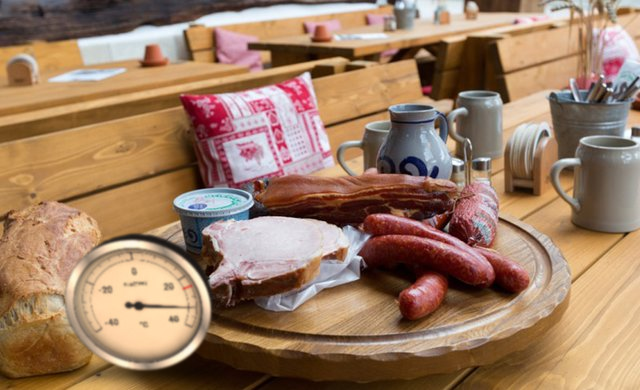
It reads 32 °C
